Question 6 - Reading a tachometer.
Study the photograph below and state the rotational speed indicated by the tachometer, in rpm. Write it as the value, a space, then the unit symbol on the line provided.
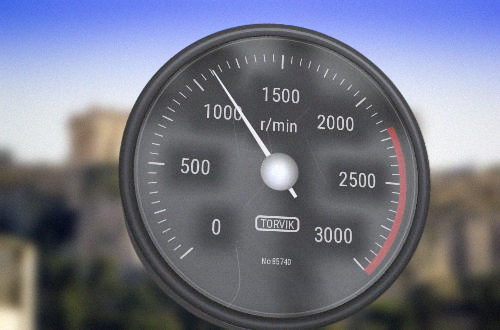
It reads 1100 rpm
